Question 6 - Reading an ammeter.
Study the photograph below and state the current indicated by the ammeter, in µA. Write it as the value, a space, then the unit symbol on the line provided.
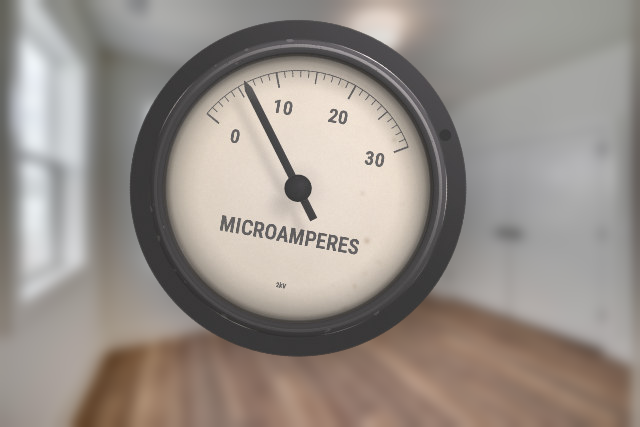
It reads 6 µA
